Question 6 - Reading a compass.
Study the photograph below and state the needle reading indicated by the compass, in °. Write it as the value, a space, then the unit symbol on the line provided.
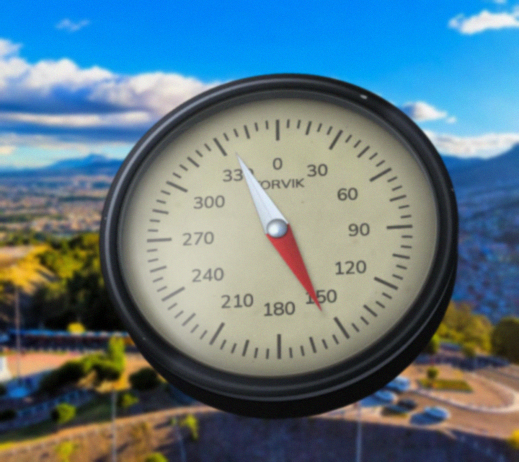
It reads 155 °
